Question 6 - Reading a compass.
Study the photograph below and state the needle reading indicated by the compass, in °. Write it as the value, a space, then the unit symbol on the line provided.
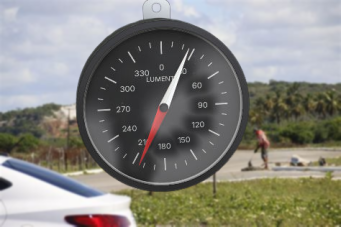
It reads 205 °
